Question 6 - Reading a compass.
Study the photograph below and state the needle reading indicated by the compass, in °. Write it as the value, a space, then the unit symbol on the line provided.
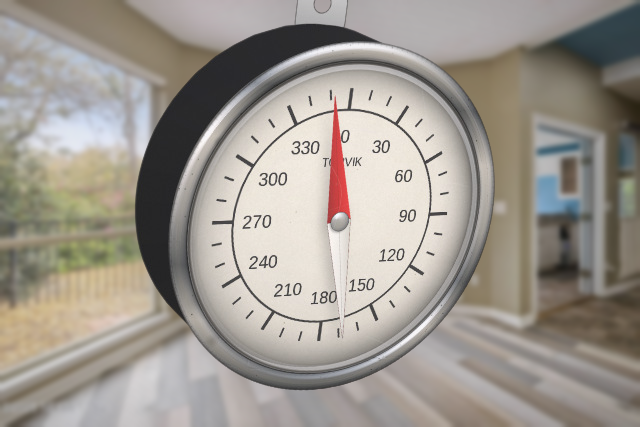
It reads 350 °
